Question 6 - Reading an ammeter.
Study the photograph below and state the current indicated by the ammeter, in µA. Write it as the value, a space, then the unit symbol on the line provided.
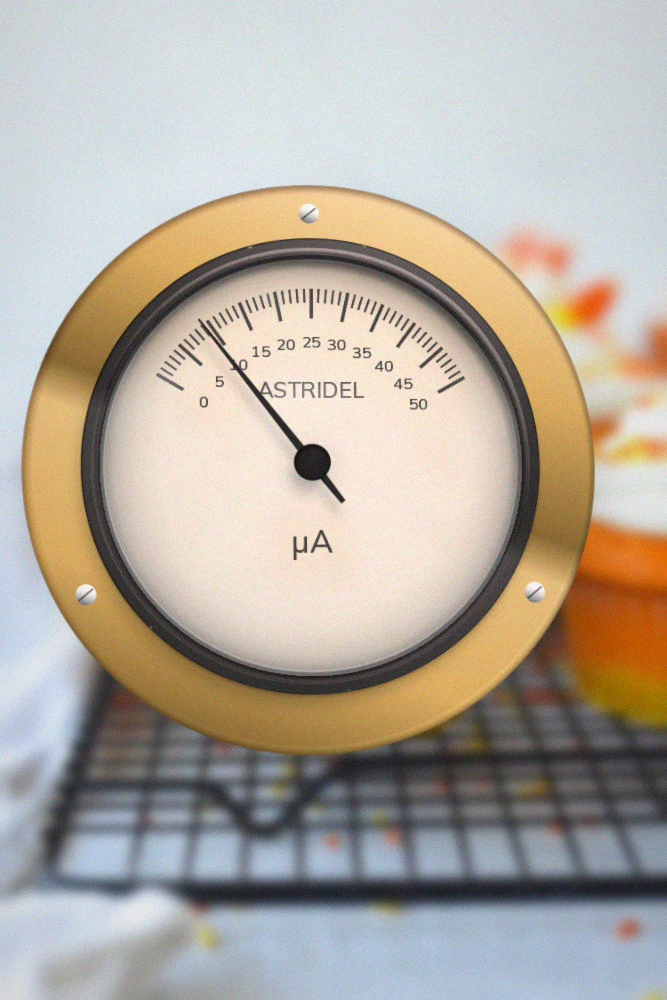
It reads 9 µA
